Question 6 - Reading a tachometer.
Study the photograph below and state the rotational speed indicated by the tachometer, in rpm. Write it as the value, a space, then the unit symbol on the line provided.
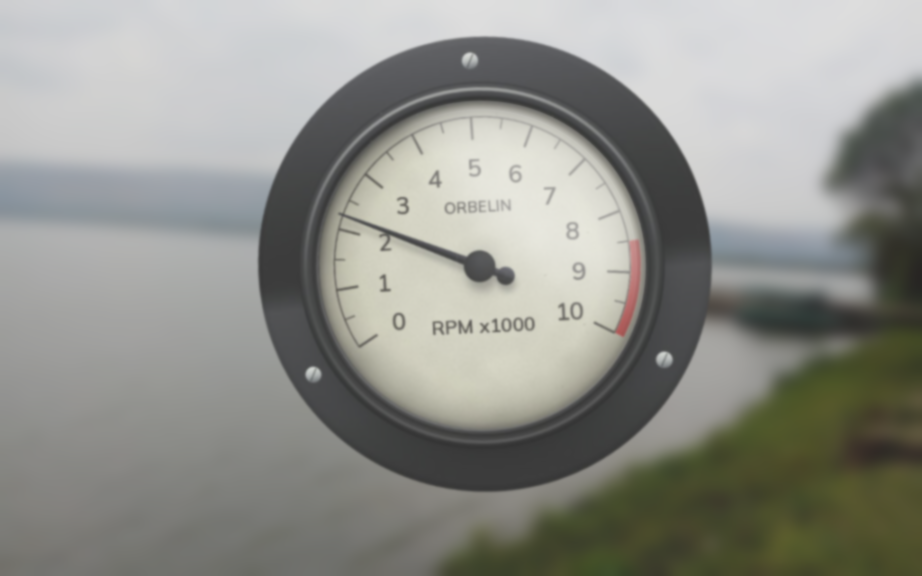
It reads 2250 rpm
